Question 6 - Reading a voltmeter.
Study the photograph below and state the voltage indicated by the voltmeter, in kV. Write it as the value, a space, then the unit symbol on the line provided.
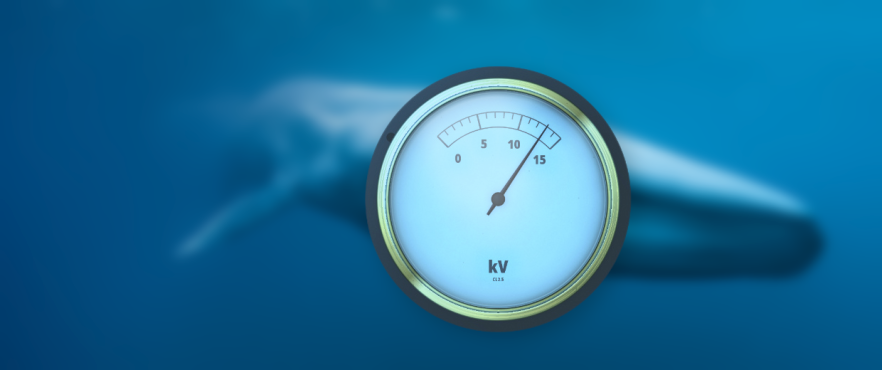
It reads 13 kV
